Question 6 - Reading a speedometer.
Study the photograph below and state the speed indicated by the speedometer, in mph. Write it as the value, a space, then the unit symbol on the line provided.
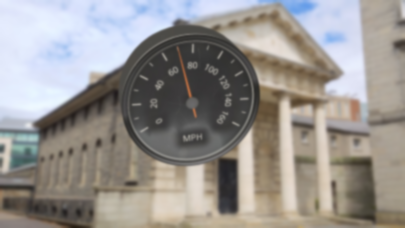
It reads 70 mph
